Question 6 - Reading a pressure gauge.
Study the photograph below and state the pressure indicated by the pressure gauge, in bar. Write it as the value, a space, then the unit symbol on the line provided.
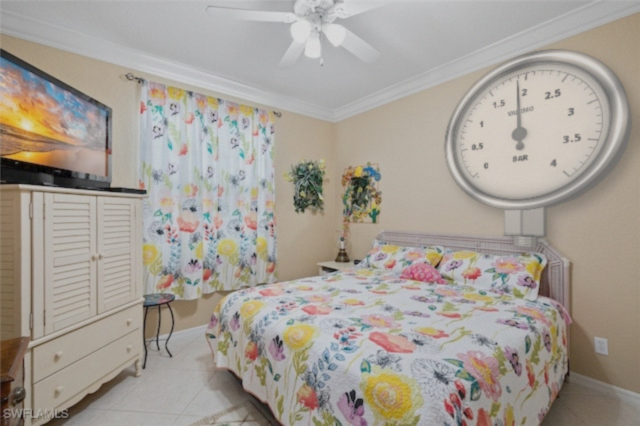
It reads 1.9 bar
